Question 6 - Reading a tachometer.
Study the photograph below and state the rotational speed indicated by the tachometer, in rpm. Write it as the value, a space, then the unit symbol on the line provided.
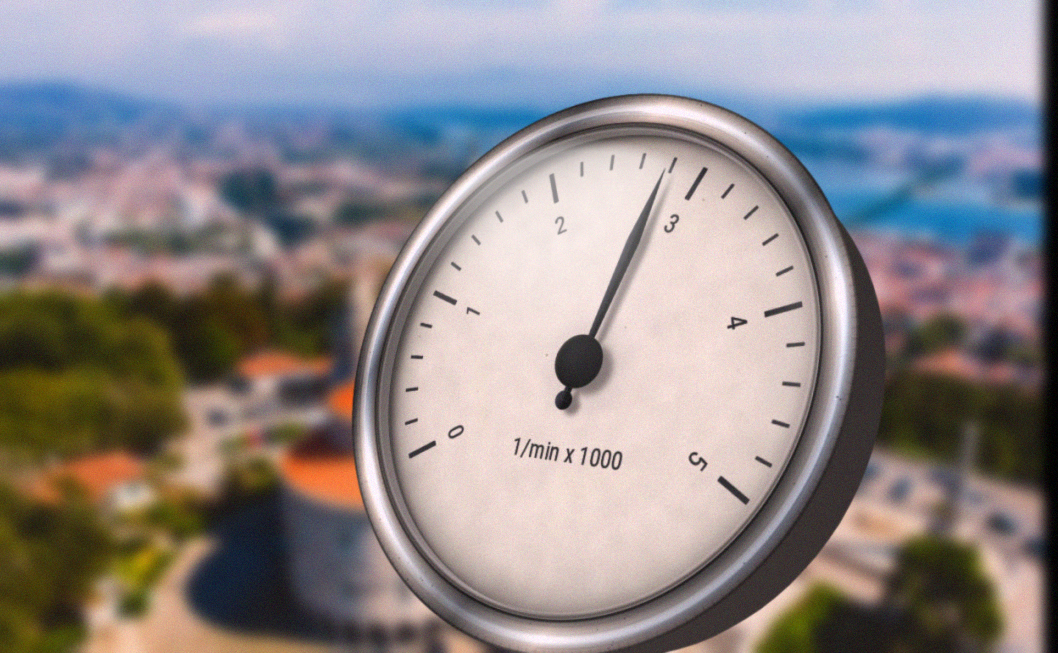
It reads 2800 rpm
